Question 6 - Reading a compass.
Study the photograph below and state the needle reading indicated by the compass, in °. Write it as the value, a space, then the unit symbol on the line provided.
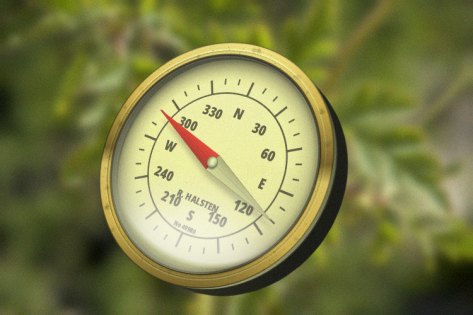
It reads 290 °
